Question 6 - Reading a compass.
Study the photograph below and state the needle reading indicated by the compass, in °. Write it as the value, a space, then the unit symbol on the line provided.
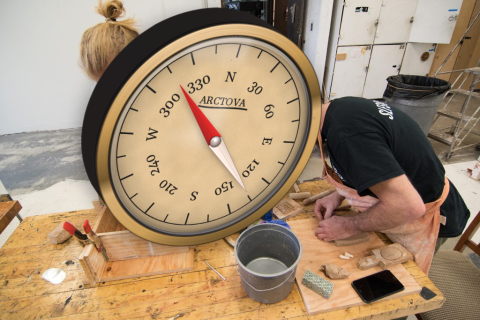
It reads 315 °
